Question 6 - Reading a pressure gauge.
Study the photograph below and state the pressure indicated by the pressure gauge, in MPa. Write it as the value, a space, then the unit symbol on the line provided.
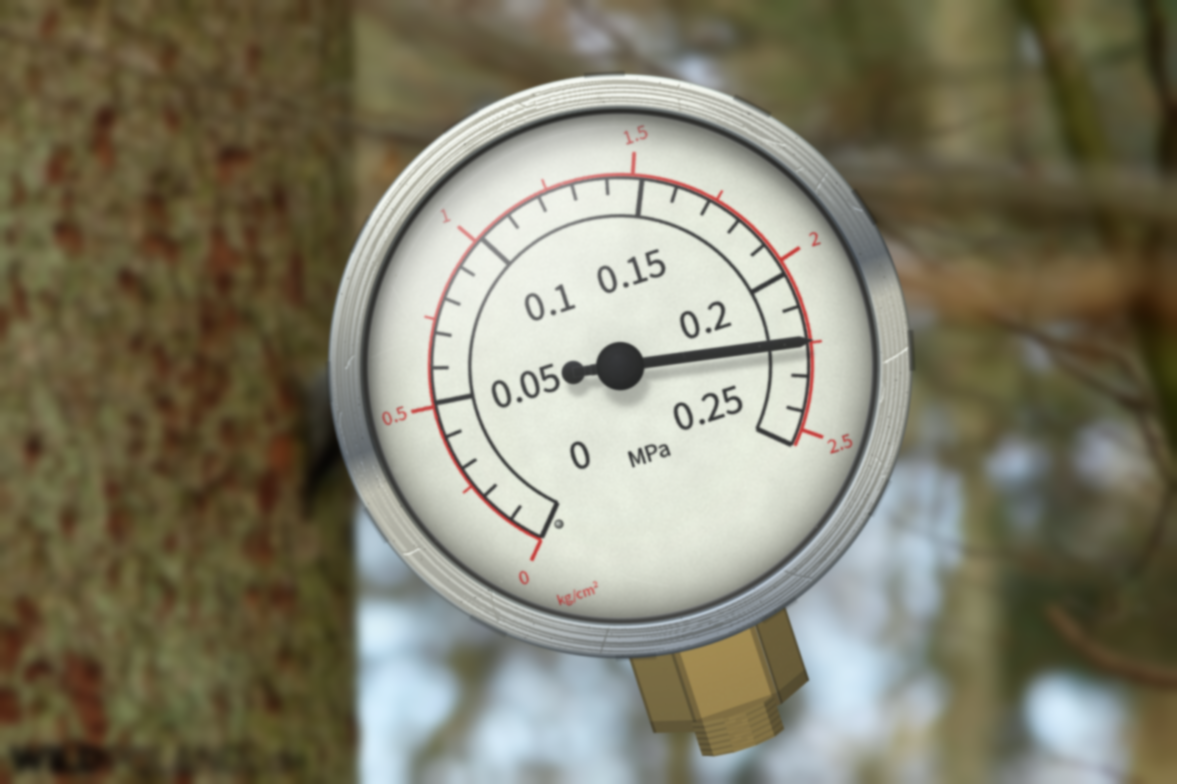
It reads 0.22 MPa
